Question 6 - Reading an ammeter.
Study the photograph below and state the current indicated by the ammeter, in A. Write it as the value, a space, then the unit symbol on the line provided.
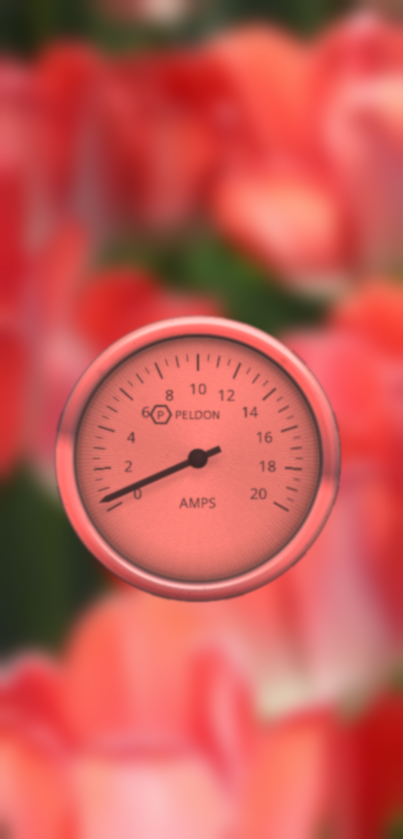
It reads 0.5 A
